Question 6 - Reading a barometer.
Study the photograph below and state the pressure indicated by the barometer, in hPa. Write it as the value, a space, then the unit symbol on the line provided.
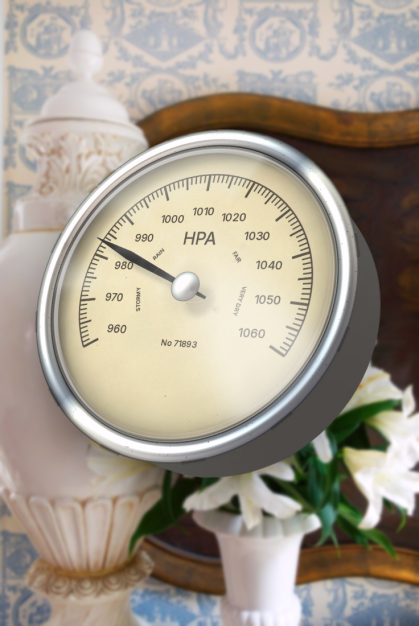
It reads 983 hPa
